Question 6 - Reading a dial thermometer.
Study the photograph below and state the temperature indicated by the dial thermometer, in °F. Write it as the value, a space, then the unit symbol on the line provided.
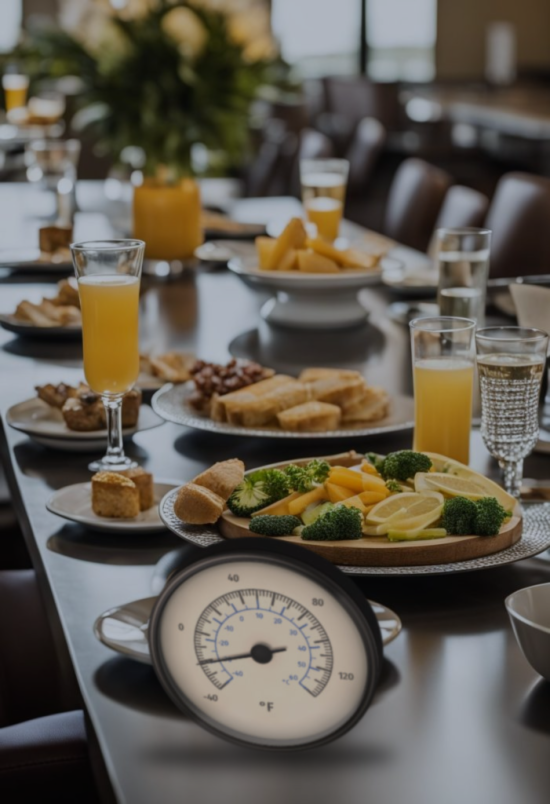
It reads -20 °F
